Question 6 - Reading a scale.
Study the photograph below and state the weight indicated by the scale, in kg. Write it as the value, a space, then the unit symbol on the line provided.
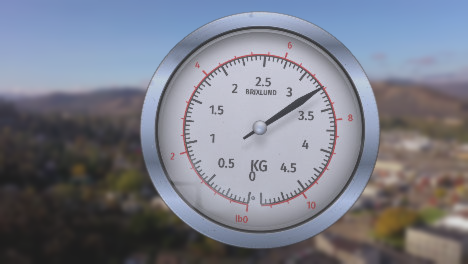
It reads 3.25 kg
